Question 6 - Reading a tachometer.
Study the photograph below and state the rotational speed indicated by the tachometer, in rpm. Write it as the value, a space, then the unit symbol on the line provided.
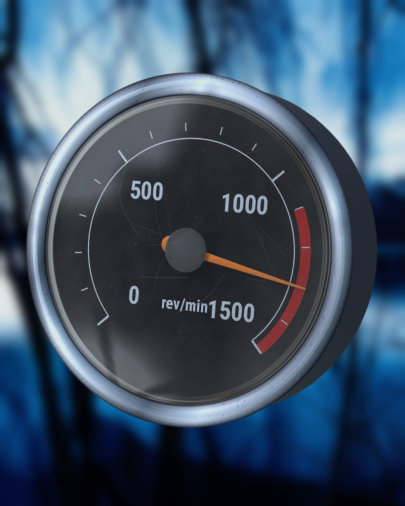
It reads 1300 rpm
